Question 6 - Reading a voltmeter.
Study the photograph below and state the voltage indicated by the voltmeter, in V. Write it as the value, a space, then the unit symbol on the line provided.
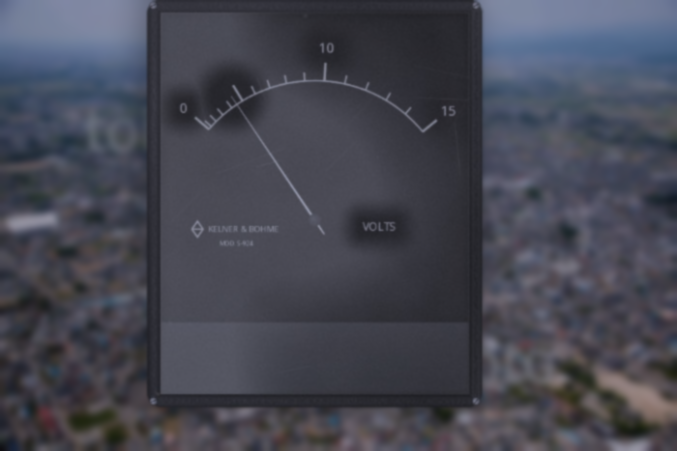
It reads 4.5 V
